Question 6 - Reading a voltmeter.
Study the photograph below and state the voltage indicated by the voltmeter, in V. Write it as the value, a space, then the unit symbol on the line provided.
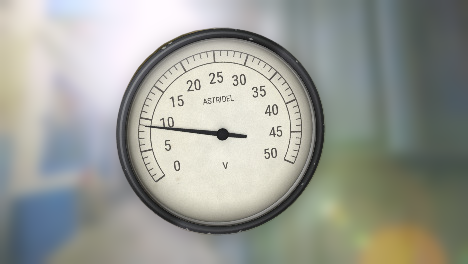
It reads 9 V
